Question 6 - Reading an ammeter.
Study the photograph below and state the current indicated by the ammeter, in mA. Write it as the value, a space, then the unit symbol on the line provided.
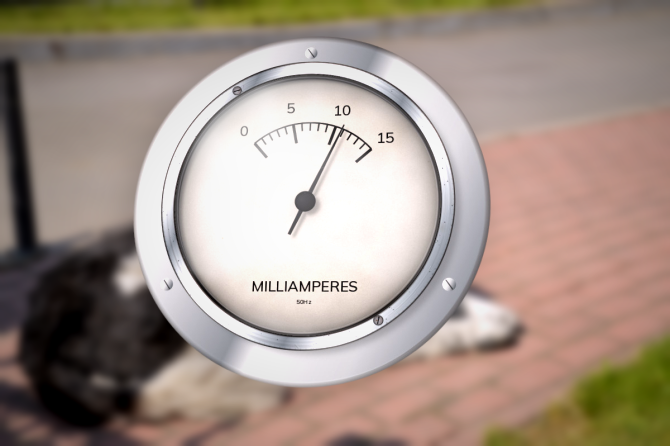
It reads 11 mA
